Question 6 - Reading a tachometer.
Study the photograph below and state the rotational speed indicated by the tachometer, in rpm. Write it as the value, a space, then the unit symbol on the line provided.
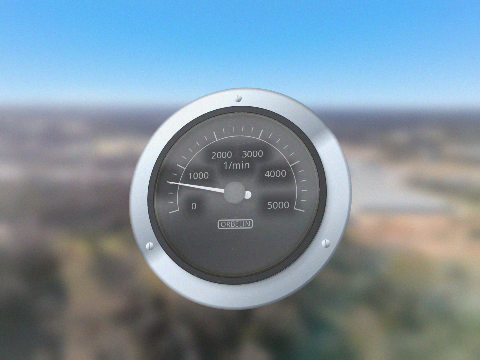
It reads 600 rpm
